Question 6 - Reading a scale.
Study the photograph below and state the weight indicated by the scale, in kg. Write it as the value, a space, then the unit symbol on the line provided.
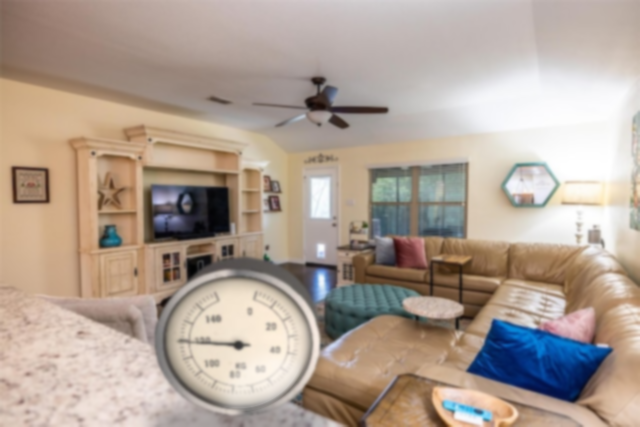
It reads 120 kg
